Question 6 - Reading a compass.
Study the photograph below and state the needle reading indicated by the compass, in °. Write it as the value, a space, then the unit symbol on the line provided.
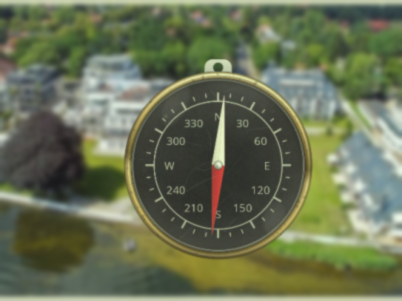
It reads 185 °
